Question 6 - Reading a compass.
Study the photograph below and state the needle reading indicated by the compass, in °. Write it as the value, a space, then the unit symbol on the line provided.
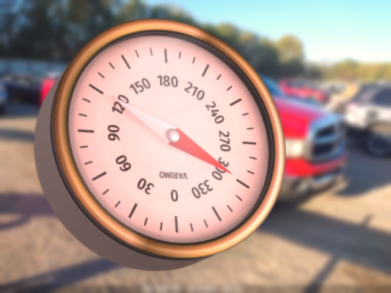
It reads 300 °
